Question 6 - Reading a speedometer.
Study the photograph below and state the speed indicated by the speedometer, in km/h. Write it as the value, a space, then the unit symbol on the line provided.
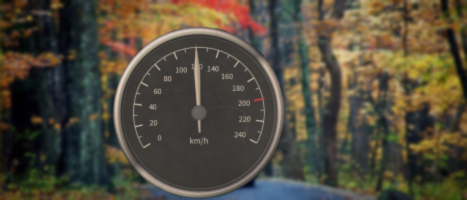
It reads 120 km/h
